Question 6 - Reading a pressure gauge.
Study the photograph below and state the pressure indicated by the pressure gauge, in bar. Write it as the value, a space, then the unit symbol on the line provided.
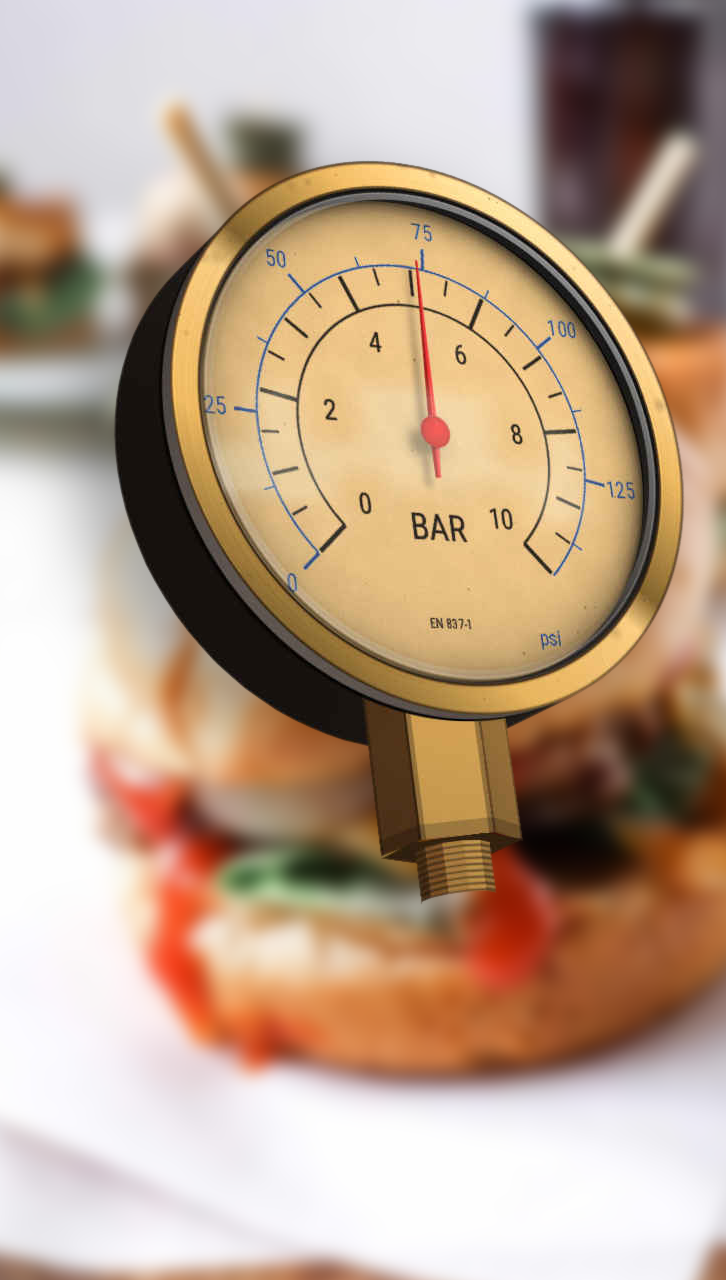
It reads 5 bar
